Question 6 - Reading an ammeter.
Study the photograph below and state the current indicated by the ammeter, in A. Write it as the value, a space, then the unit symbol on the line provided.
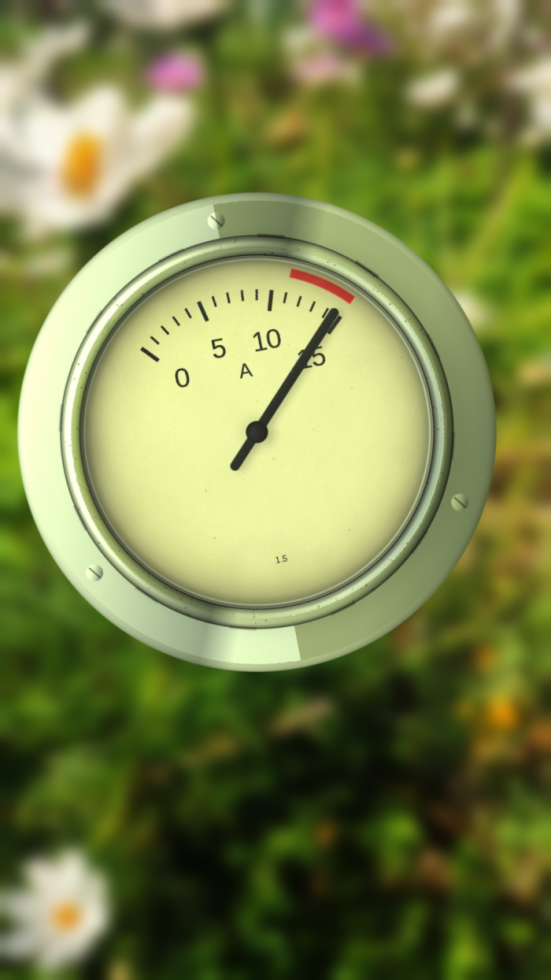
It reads 14.5 A
